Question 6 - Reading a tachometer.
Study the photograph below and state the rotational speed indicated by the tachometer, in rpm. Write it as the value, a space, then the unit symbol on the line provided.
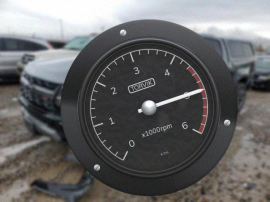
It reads 5000 rpm
